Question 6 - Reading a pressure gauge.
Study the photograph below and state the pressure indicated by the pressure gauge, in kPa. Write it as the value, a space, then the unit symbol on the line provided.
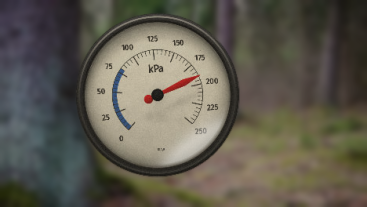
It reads 190 kPa
